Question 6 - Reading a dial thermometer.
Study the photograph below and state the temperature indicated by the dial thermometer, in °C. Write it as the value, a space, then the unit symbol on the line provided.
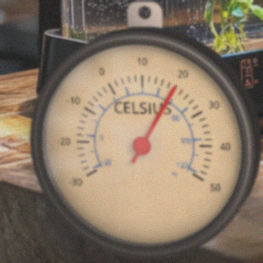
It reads 20 °C
